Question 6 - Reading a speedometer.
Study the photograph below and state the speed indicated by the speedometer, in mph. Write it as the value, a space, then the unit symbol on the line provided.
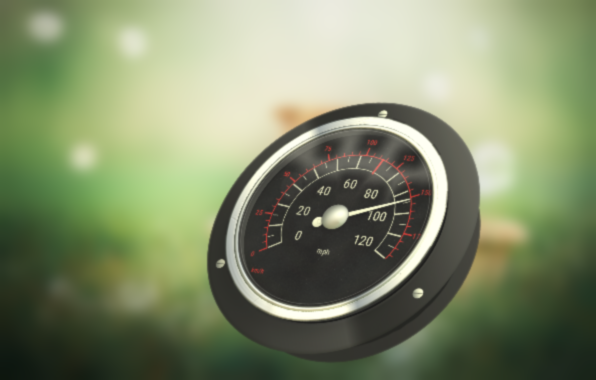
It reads 95 mph
